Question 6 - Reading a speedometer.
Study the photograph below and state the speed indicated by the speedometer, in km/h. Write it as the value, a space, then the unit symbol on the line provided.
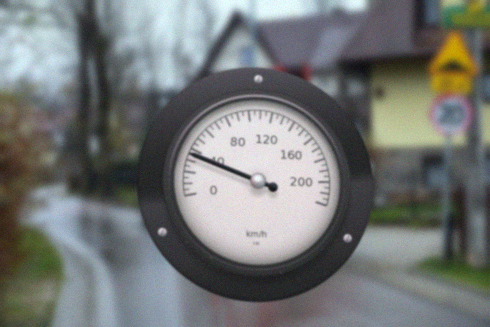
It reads 35 km/h
